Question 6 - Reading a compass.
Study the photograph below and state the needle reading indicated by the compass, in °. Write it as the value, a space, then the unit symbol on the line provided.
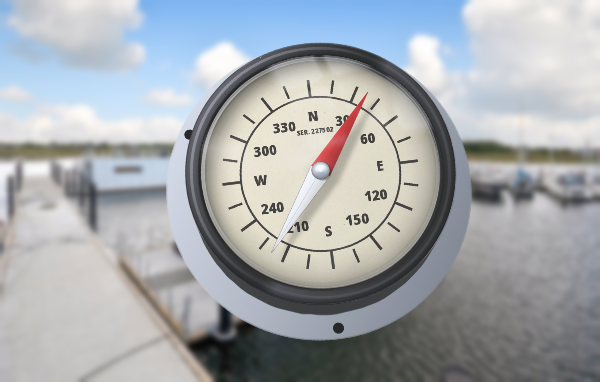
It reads 37.5 °
